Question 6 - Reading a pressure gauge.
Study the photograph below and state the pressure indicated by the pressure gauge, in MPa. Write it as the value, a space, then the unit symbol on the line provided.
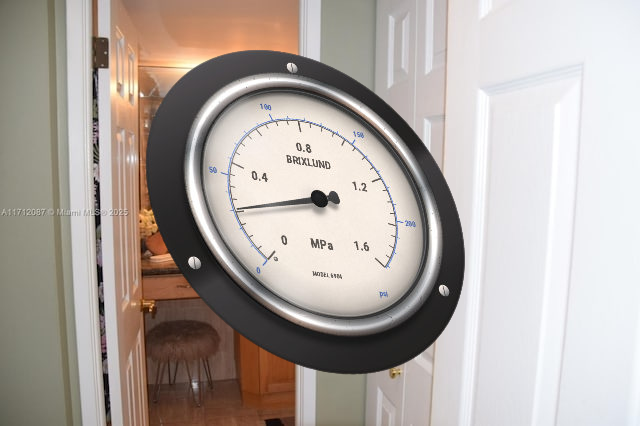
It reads 0.2 MPa
